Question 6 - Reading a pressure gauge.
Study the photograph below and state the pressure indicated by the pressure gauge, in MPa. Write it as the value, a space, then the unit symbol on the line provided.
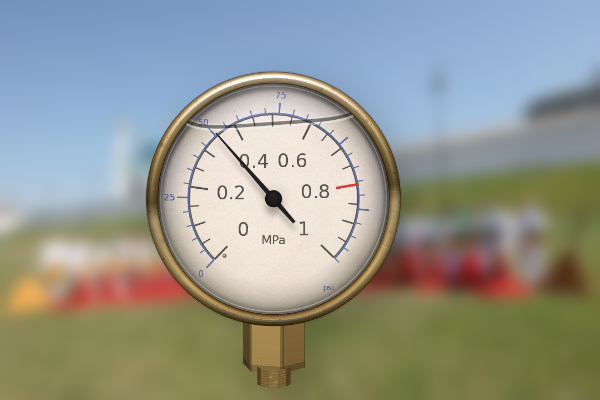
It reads 0.35 MPa
